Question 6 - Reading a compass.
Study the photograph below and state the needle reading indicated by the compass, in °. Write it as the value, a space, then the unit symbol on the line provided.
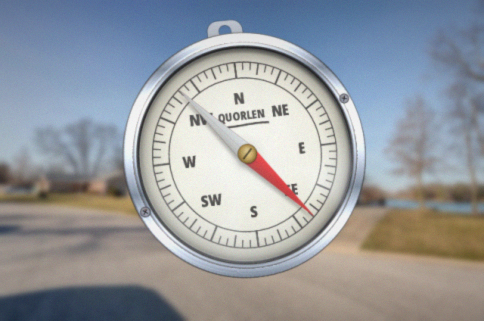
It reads 140 °
